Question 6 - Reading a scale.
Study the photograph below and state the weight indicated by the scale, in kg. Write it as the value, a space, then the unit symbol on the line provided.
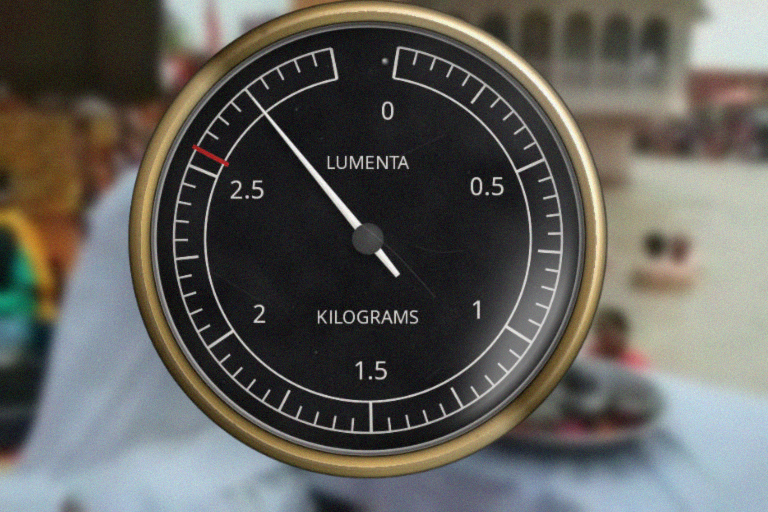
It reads 2.75 kg
